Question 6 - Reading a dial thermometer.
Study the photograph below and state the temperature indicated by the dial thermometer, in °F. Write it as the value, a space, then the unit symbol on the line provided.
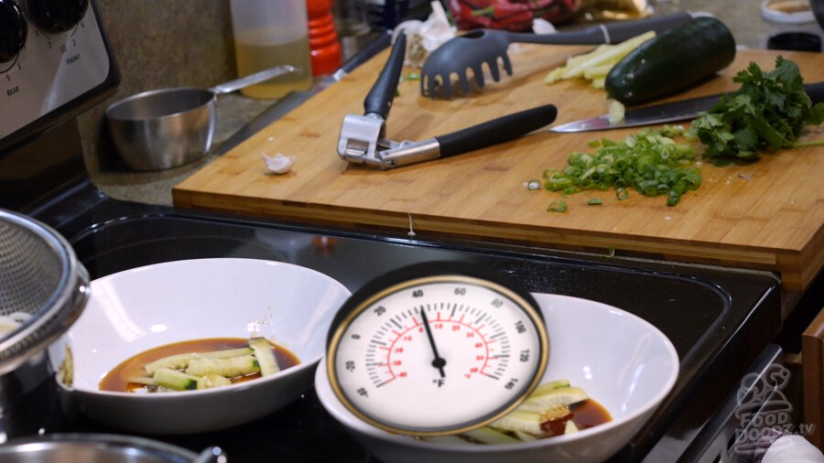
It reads 40 °F
